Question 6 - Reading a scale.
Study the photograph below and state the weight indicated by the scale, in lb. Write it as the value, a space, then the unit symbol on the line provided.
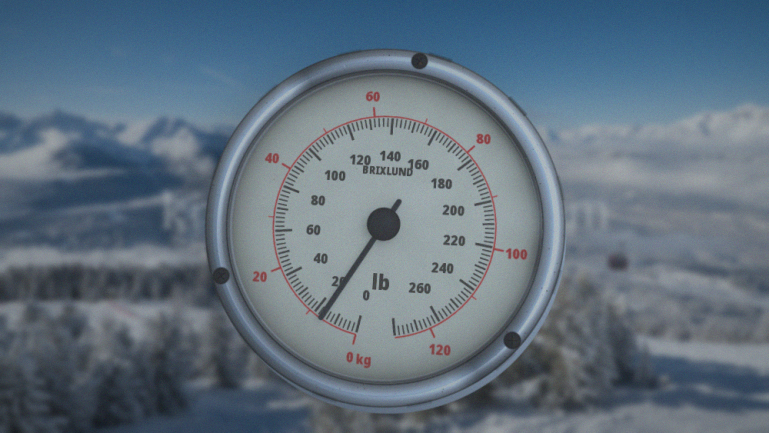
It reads 16 lb
